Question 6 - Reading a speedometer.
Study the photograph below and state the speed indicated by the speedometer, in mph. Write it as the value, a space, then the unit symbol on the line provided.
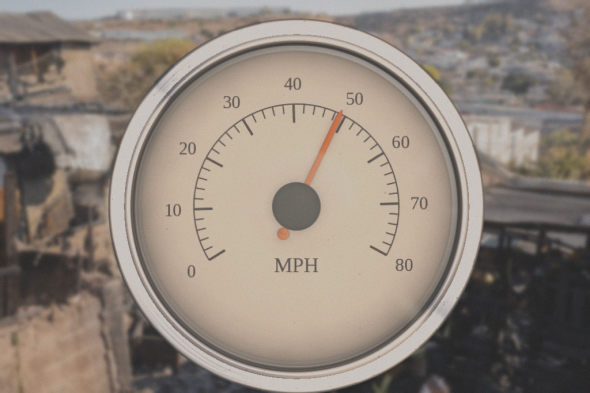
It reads 49 mph
